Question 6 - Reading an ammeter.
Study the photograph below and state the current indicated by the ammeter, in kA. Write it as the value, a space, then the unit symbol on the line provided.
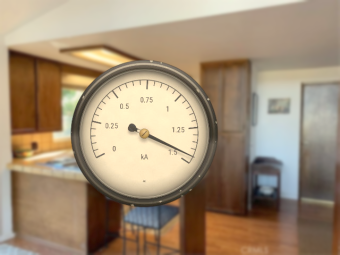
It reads 1.45 kA
